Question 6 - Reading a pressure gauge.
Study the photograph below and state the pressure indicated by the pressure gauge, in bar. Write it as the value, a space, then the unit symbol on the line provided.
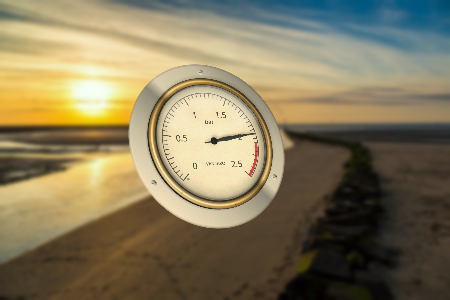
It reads 2 bar
